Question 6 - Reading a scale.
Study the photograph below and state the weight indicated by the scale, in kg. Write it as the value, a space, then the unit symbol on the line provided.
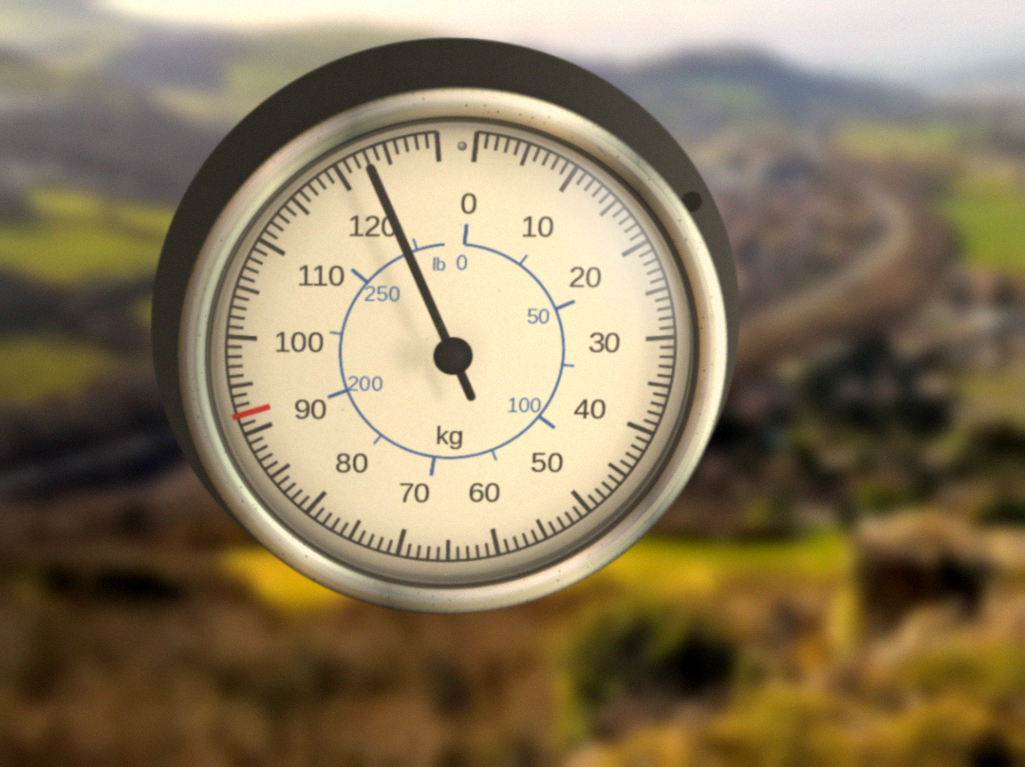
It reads 123 kg
